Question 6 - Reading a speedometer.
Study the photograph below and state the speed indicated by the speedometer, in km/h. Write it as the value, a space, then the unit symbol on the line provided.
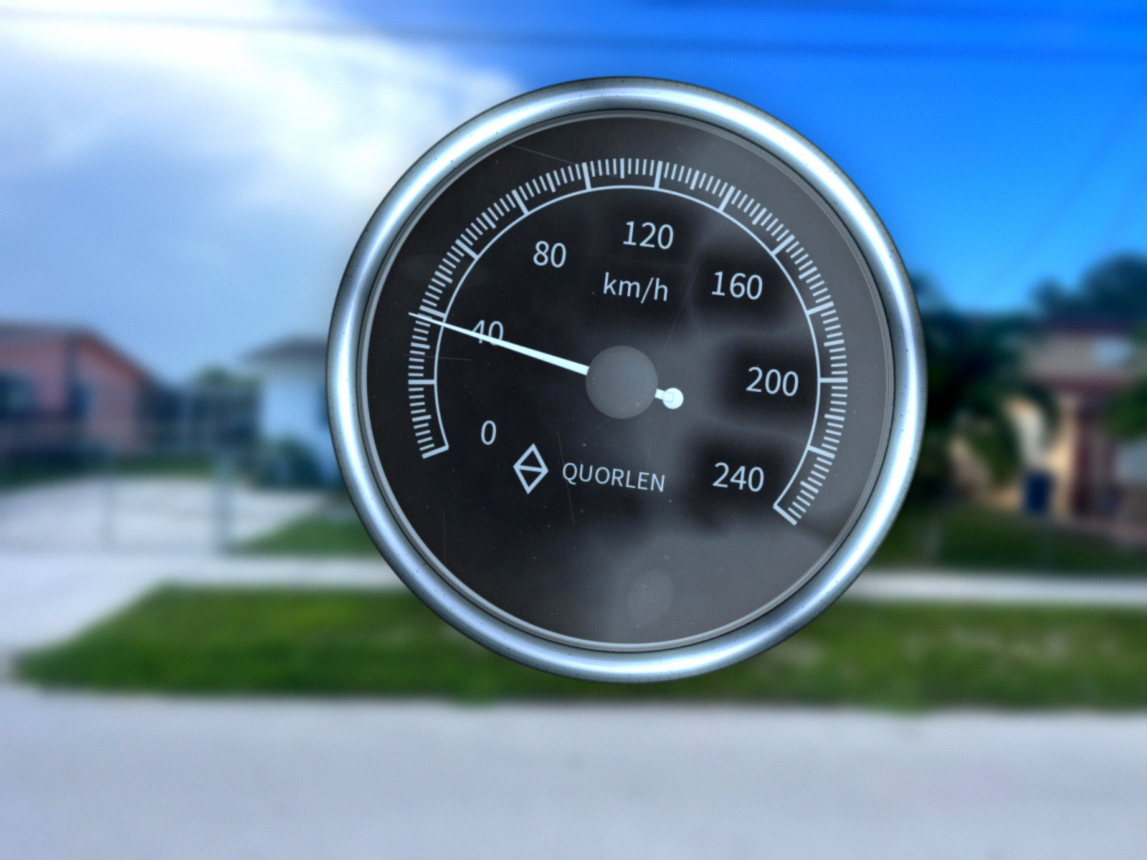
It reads 38 km/h
